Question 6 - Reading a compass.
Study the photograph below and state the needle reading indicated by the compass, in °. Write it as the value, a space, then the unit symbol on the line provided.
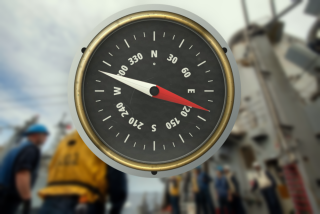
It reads 110 °
